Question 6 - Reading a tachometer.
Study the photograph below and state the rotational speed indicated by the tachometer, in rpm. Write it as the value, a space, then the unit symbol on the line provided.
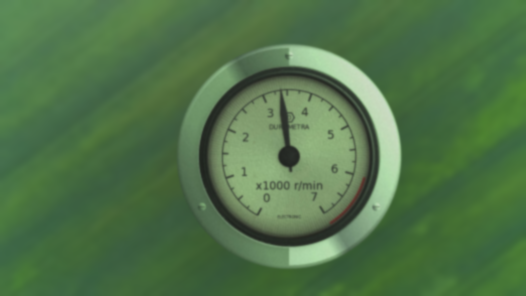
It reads 3375 rpm
